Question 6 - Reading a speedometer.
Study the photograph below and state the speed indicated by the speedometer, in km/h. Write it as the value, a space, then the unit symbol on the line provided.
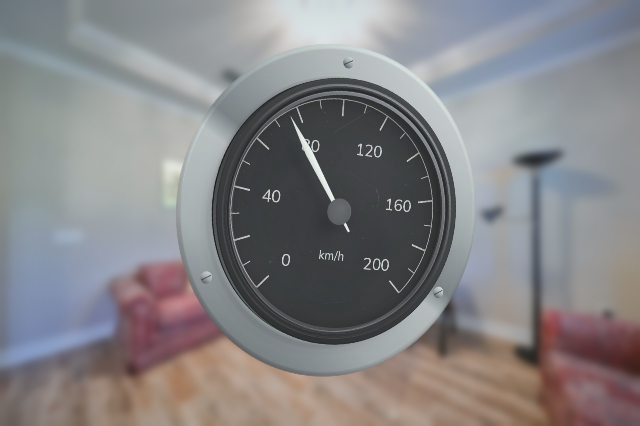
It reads 75 km/h
